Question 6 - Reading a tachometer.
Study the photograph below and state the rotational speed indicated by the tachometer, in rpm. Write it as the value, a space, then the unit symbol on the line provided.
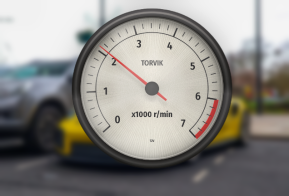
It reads 2100 rpm
